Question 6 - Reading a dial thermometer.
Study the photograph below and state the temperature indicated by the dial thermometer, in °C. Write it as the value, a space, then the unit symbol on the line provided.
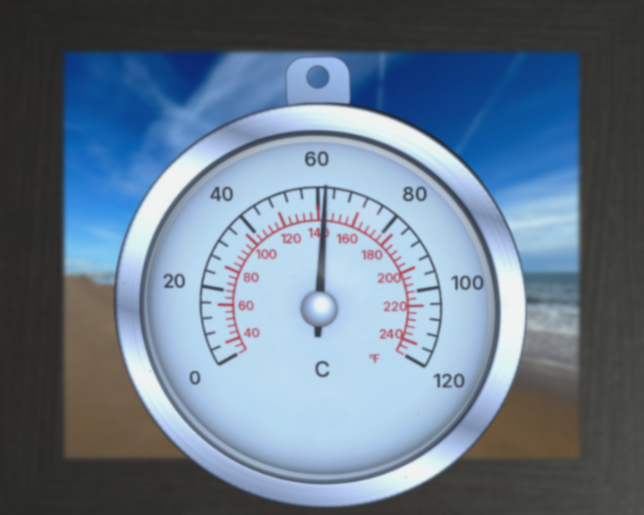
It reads 62 °C
